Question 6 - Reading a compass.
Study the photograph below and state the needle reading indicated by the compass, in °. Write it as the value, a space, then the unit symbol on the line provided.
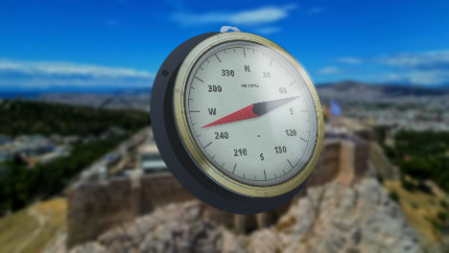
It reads 255 °
